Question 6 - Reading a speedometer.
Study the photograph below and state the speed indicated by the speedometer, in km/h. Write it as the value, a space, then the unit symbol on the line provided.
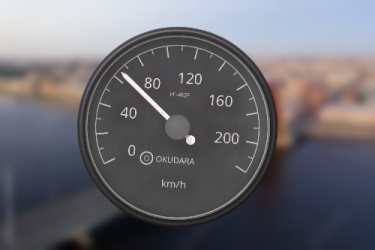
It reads 65 km/h
